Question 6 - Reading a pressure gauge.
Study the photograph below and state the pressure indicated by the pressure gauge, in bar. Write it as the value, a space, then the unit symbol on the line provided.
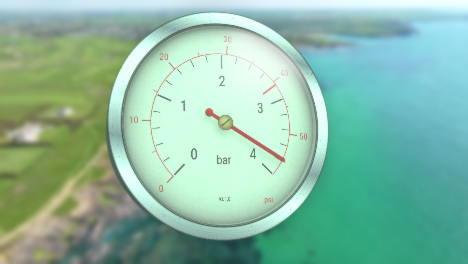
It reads 3.8 bar
